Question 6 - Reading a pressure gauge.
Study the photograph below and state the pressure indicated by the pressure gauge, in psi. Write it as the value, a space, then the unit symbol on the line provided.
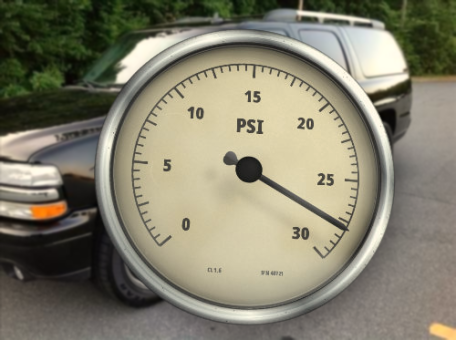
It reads 28 psi
